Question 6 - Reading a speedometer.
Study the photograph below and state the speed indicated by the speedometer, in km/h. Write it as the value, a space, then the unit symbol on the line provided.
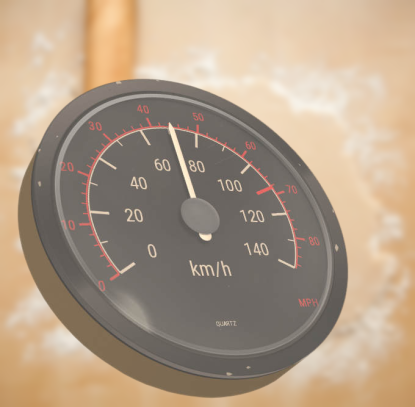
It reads 70 km/h
